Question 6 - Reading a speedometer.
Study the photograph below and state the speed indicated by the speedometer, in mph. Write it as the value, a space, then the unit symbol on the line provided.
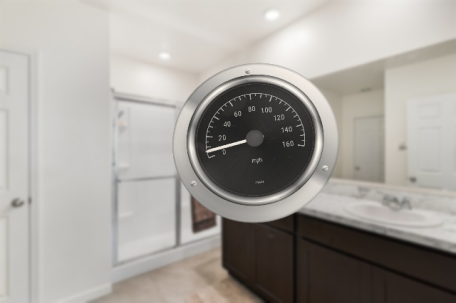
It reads 5 mph
